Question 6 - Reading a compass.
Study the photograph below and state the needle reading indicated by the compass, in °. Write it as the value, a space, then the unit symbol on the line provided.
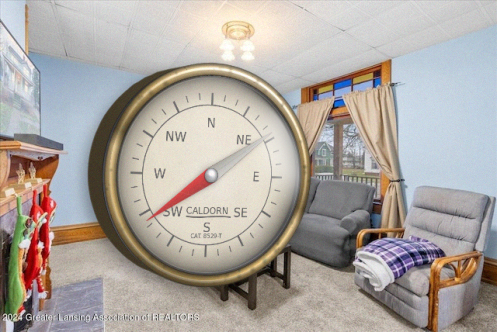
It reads 235 °
